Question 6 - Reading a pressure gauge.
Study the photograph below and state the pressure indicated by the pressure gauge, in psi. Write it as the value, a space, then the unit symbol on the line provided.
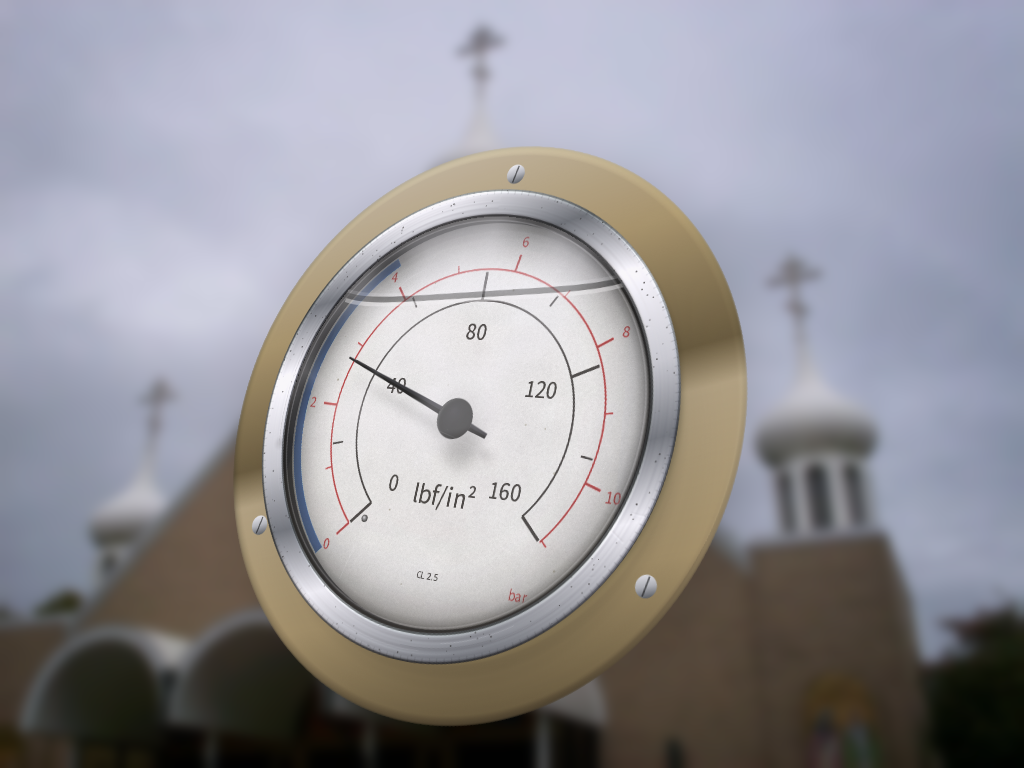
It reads 40 psi
